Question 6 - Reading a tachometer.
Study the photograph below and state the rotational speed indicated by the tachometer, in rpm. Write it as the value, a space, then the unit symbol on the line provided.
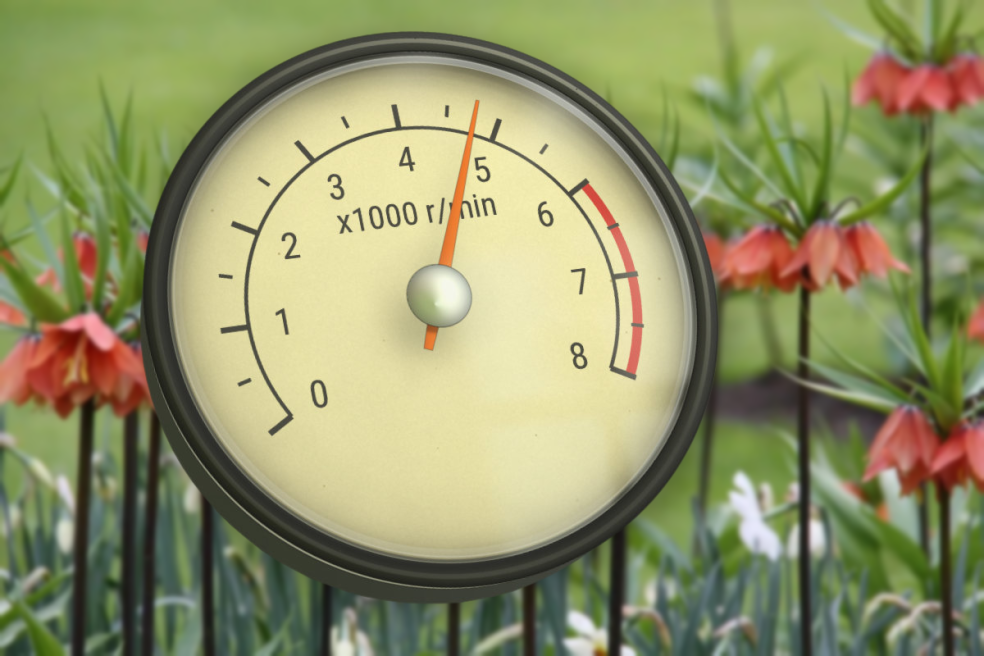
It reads 4750 rpm
